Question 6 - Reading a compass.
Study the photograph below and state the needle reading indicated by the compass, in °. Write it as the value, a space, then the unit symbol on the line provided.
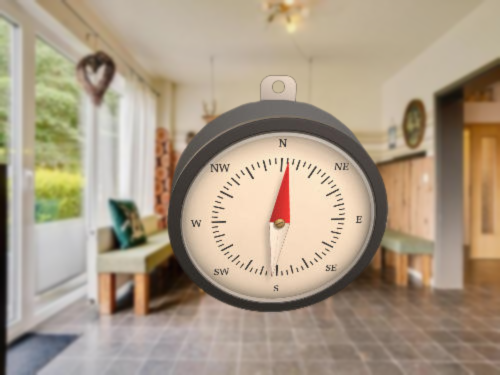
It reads 5 °
